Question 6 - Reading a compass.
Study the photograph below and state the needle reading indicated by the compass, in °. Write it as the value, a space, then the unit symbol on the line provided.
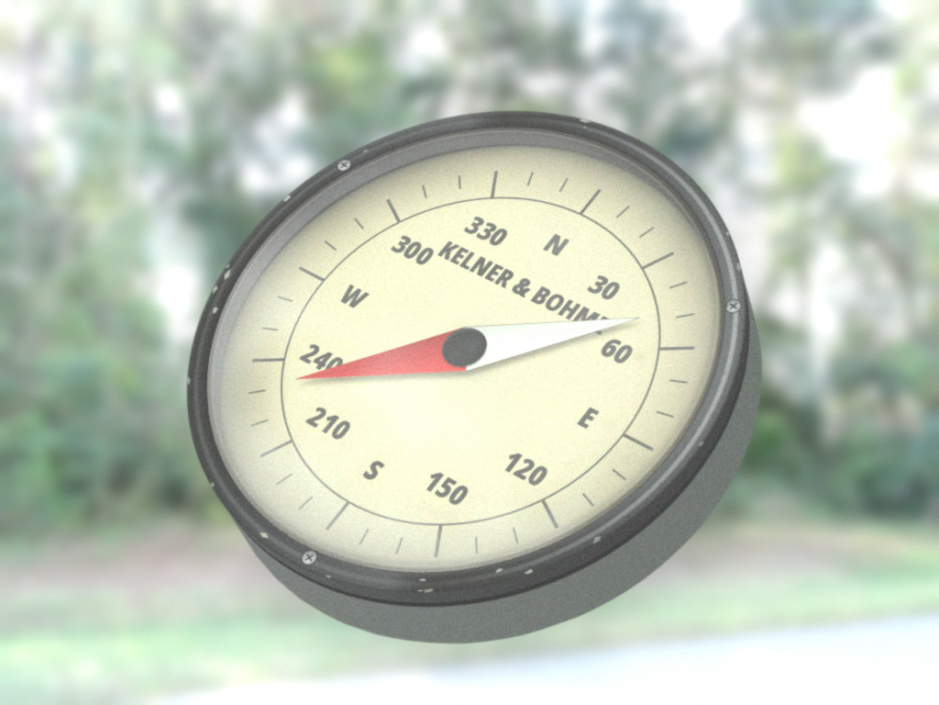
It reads 230 °
